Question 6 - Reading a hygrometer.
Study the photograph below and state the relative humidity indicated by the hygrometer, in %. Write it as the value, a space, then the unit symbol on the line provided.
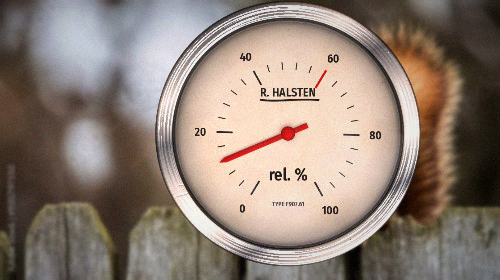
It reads 12 %
